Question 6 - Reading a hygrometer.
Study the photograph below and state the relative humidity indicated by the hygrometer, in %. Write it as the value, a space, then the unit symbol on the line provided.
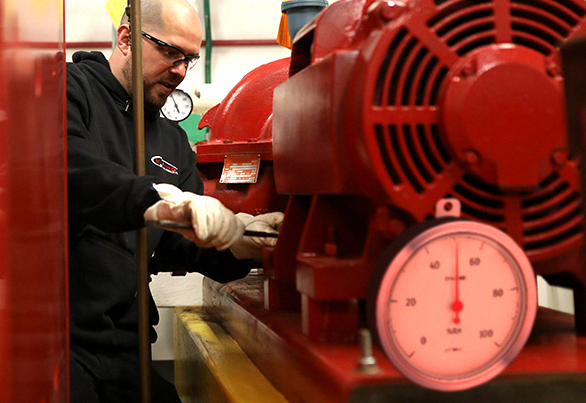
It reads 50 %
